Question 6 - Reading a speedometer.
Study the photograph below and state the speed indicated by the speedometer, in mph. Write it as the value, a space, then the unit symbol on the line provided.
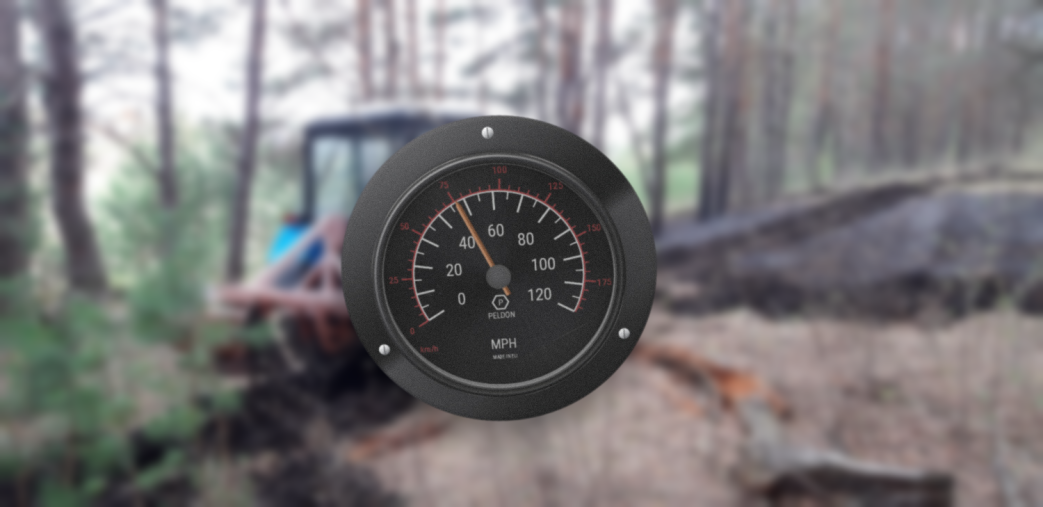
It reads 47.5 mph
